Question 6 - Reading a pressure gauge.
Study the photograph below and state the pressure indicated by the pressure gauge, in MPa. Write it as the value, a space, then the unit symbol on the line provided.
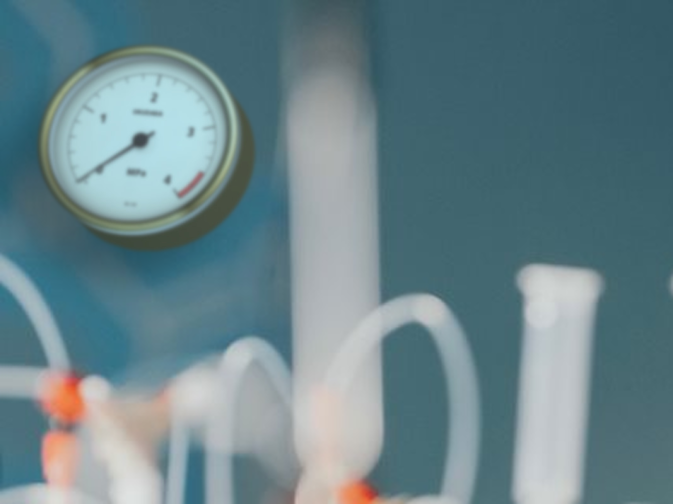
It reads 0 MPa
